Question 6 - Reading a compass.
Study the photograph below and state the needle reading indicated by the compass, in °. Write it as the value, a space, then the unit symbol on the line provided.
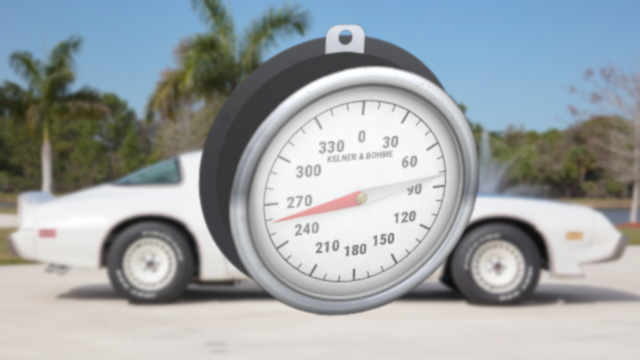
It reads 260 °
